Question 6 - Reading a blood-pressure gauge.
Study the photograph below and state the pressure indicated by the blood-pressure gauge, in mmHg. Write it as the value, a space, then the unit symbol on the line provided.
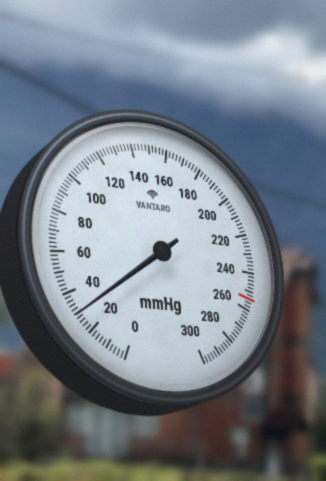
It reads 30 mmHg
